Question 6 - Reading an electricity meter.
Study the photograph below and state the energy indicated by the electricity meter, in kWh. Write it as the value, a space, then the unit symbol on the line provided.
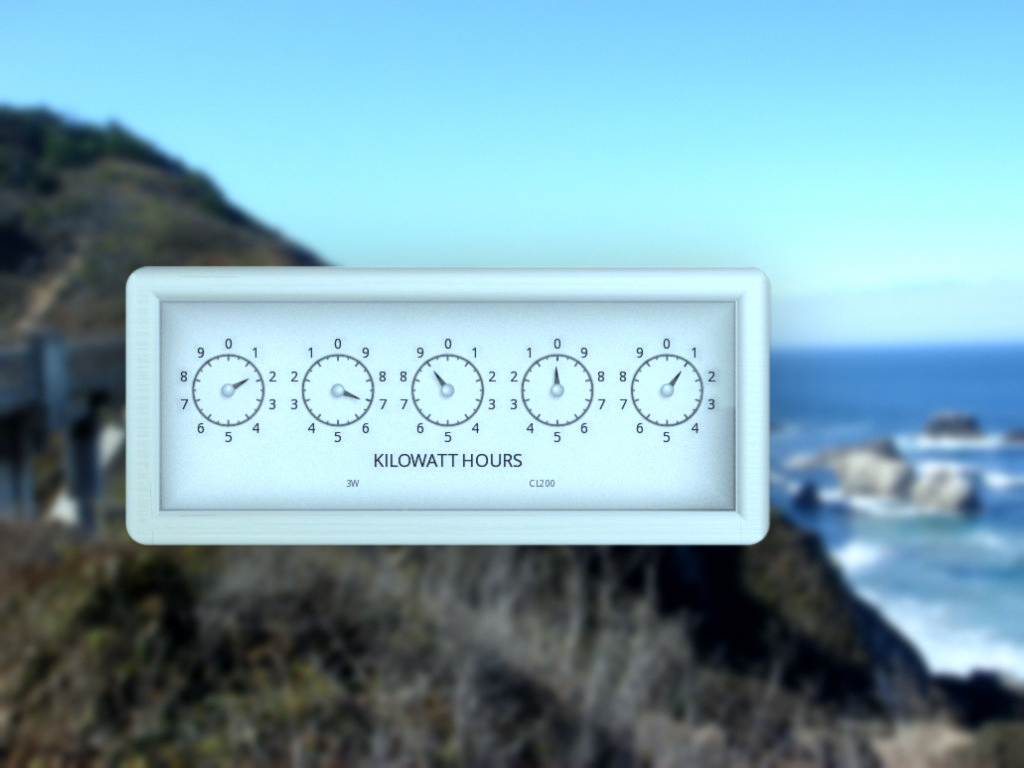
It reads 16901 kWh
